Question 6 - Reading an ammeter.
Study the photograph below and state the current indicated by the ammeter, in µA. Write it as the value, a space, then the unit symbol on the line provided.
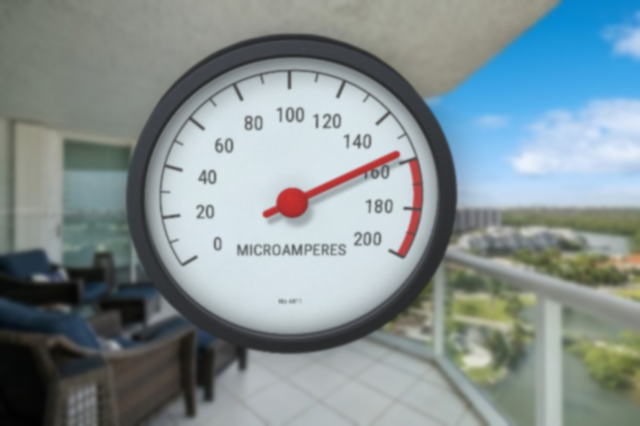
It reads 155 µA
